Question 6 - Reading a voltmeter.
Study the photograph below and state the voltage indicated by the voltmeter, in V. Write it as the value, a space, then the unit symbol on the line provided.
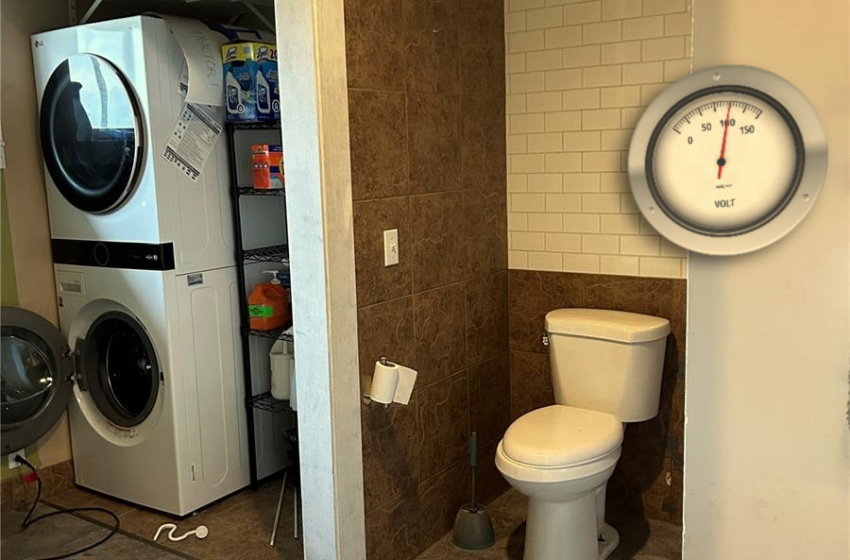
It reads 100 V
